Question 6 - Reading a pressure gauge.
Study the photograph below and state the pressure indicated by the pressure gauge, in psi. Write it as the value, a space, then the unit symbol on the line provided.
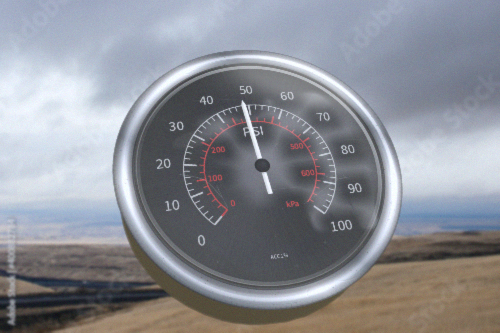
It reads 48 psi
